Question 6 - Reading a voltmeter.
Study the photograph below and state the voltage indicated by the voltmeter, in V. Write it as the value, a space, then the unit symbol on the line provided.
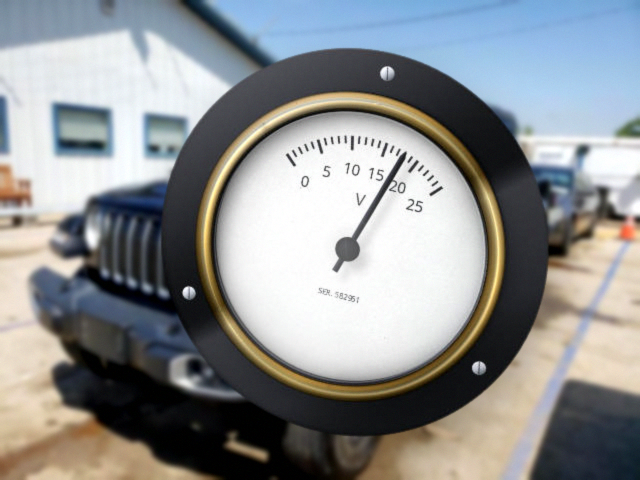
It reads 18 V
